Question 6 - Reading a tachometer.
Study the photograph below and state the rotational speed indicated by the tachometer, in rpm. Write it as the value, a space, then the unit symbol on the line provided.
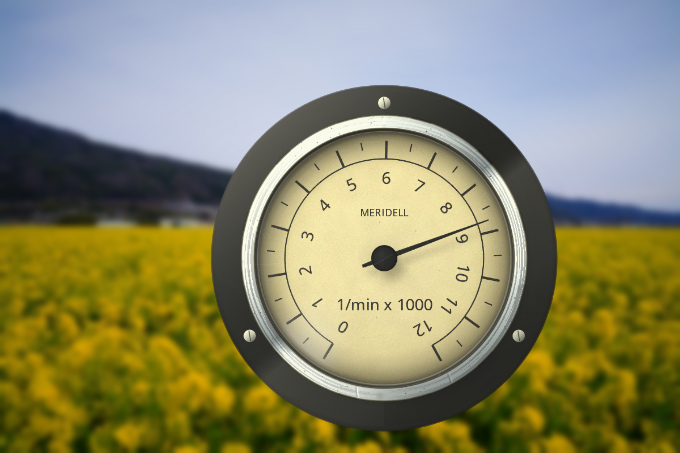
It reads 8750 rpm
